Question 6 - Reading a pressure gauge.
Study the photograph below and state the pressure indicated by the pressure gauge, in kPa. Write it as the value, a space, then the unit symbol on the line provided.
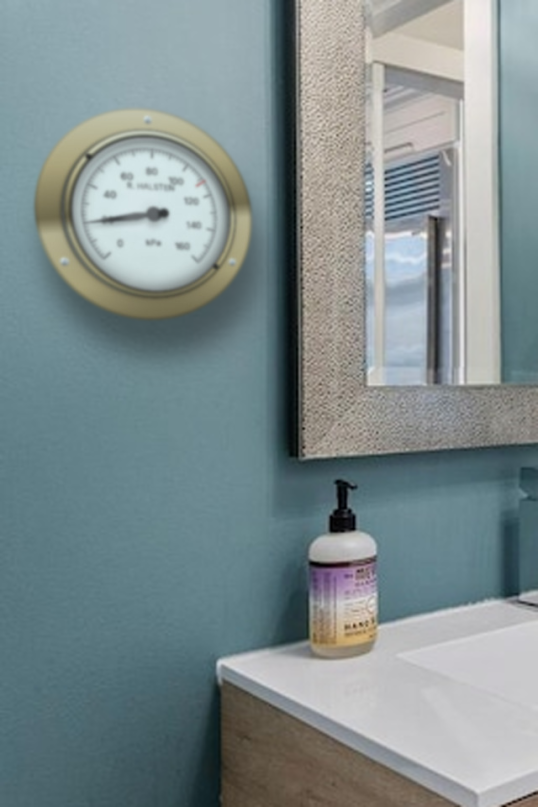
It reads 20 kPa
